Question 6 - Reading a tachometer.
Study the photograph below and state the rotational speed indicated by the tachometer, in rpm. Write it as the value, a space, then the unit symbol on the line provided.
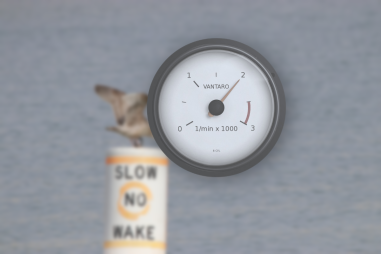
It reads 2000 rpm
